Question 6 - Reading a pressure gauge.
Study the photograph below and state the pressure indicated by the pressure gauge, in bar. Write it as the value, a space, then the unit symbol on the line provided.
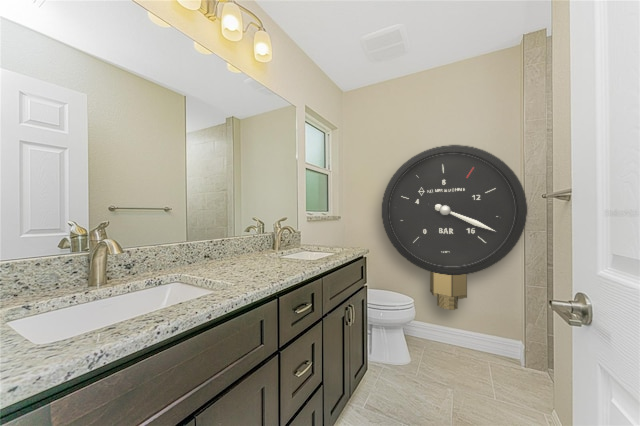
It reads 15 bar
